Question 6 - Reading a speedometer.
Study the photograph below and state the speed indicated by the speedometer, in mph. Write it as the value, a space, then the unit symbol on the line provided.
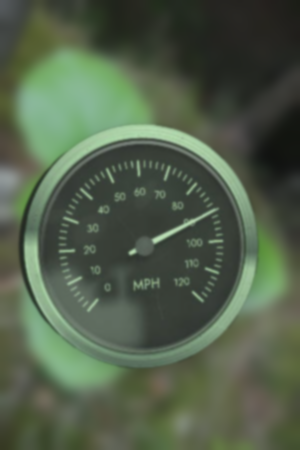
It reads 90 mph
